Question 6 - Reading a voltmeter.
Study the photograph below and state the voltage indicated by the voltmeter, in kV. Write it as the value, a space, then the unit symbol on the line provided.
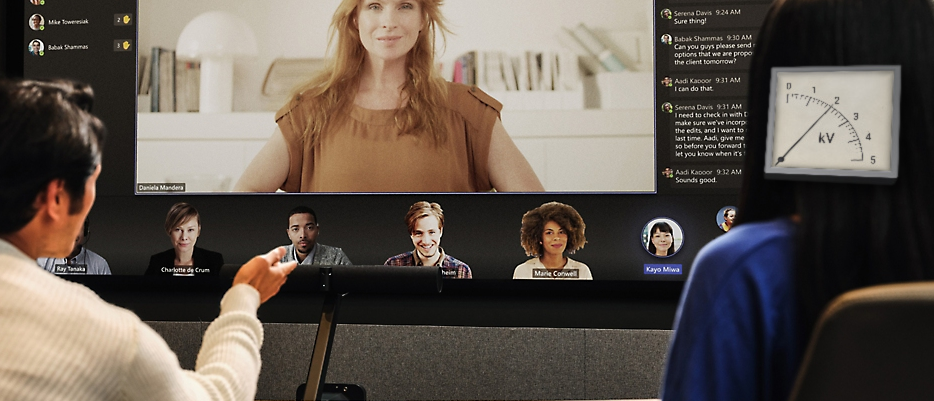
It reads 2 kV
